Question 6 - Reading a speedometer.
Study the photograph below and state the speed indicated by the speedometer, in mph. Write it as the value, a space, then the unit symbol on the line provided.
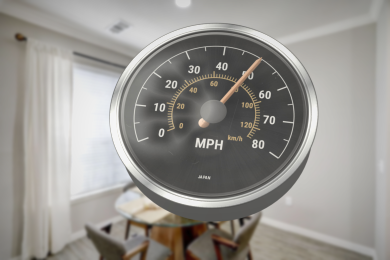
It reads 50 mph
